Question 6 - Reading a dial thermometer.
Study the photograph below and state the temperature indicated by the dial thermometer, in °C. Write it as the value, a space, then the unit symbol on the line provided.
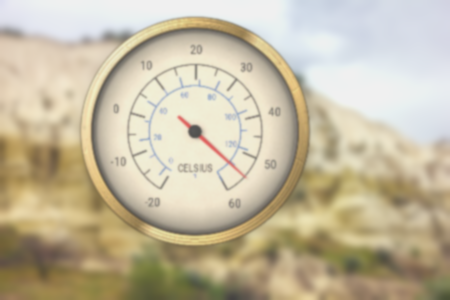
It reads 55 °C
